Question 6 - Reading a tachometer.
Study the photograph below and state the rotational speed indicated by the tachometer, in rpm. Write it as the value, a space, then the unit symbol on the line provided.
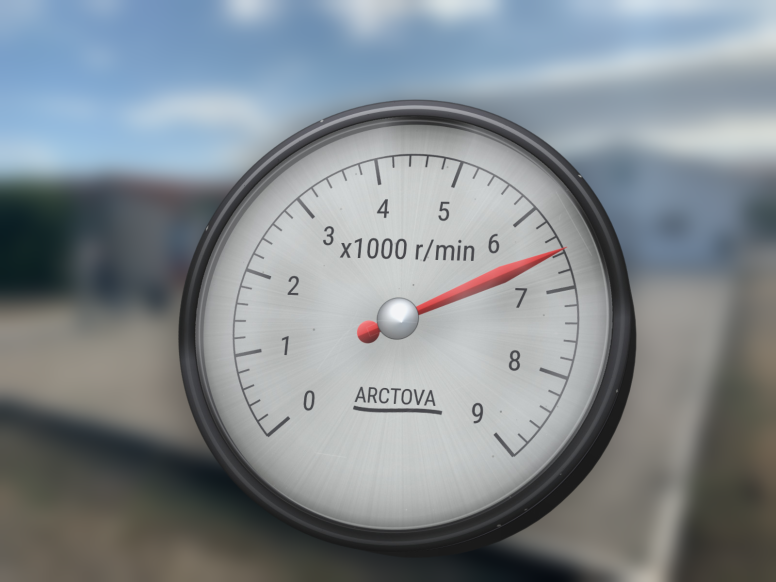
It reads 6600 rpm
